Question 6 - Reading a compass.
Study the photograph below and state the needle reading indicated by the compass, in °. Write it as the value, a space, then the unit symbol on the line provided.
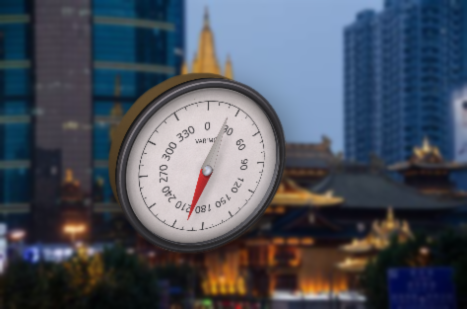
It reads 200 °
